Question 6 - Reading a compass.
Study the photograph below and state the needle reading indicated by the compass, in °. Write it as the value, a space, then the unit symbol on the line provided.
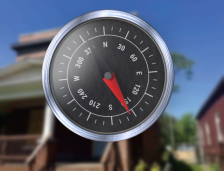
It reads 155 °
